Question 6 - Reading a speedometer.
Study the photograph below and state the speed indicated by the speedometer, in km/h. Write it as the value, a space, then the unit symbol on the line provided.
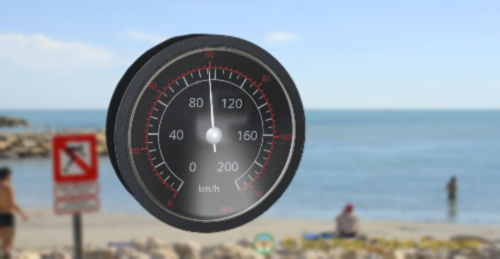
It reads 95 km/h
